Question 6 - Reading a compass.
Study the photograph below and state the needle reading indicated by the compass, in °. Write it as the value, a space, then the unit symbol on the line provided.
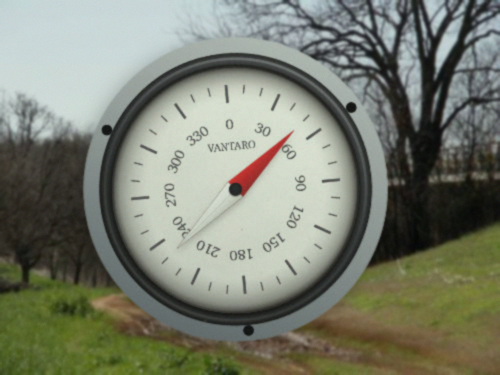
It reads 50 °
